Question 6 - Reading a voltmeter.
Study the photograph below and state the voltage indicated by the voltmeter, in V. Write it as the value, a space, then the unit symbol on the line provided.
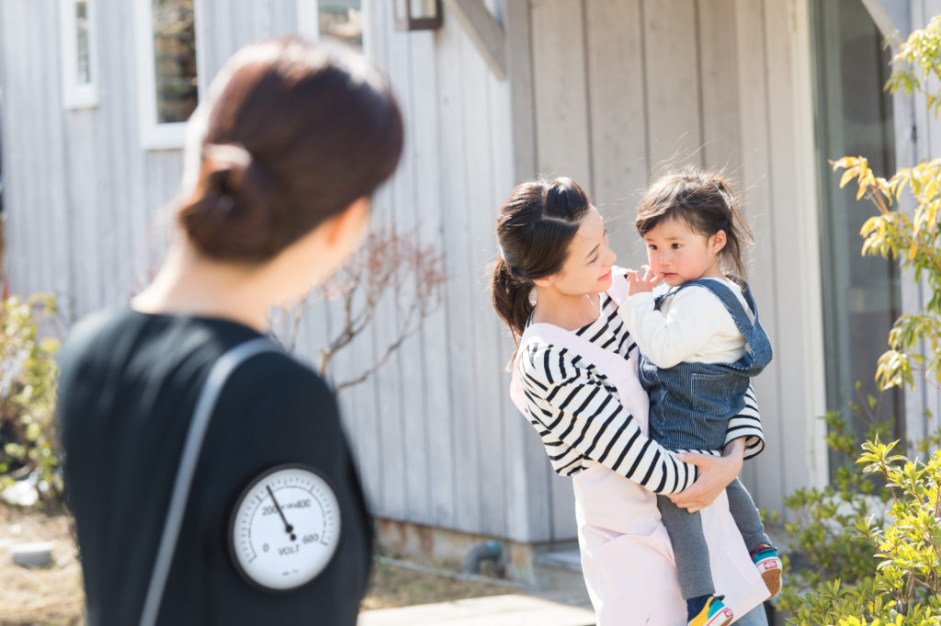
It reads 240 V
